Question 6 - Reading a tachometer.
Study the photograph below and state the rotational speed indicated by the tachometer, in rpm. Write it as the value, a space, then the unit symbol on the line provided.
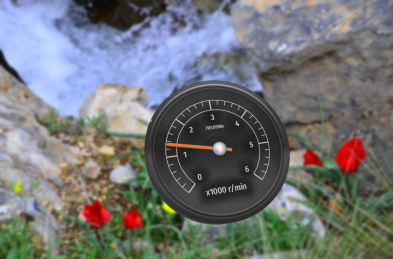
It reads 1300 rpm
